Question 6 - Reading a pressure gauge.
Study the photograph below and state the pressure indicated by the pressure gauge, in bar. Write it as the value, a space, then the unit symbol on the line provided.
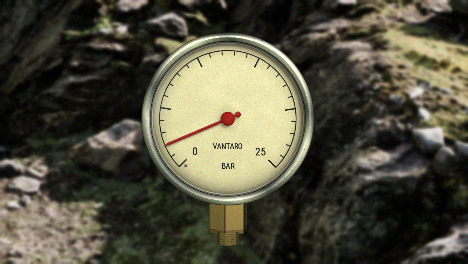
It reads 2 bar
